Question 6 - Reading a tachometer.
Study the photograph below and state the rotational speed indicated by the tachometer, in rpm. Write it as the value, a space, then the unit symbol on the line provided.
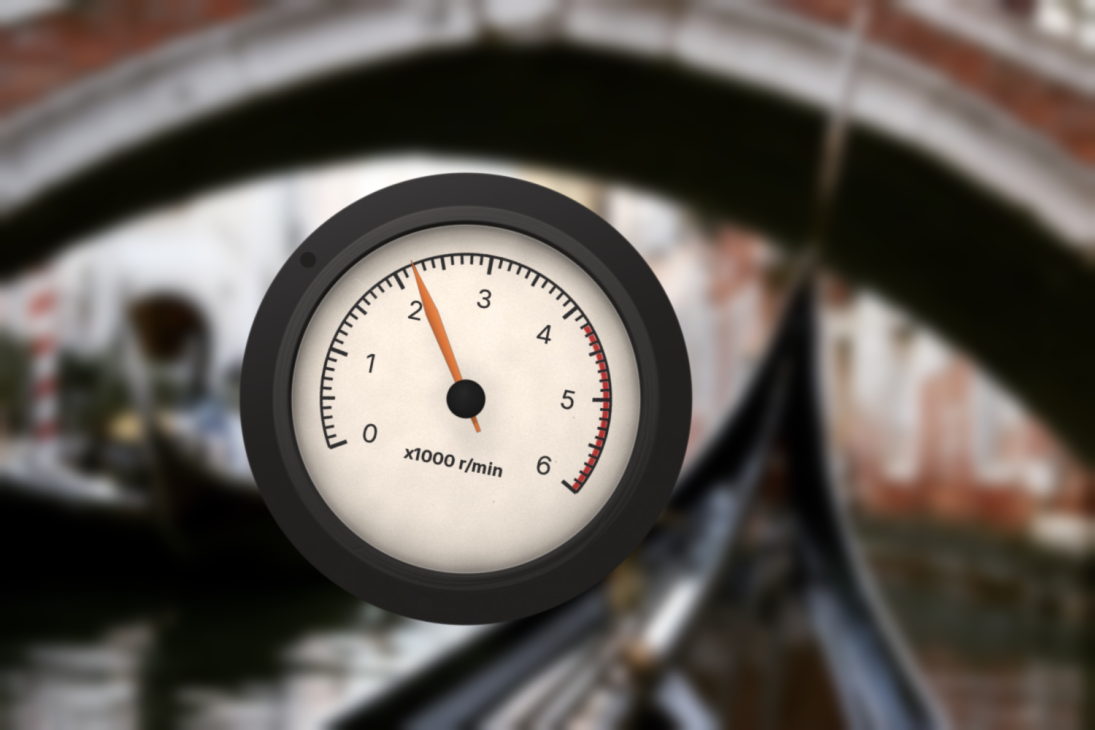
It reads 2200 rpm
